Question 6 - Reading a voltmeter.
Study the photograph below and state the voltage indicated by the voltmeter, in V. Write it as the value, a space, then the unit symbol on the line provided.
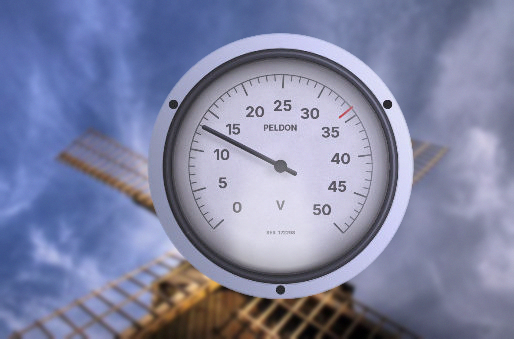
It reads 13 V
